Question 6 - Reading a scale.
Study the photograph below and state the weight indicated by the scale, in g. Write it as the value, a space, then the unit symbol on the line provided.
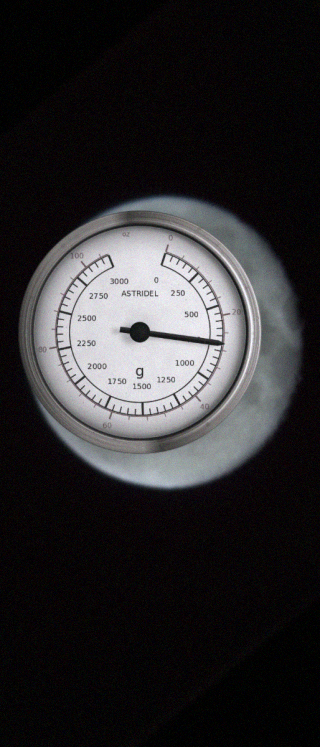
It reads 750 g
